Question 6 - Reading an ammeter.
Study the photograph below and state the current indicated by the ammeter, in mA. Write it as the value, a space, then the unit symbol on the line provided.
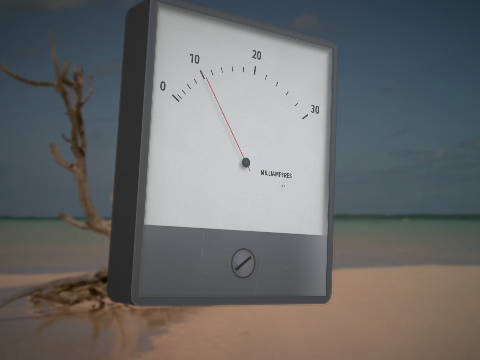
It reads 10 mA
